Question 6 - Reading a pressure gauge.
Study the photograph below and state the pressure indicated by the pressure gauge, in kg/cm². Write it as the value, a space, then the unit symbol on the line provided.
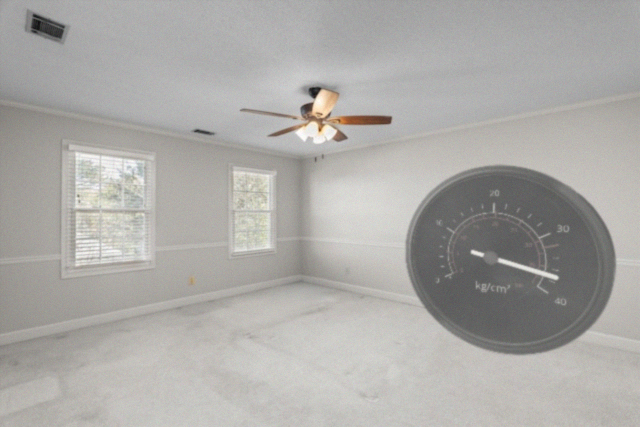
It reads 37 kg/cm²
